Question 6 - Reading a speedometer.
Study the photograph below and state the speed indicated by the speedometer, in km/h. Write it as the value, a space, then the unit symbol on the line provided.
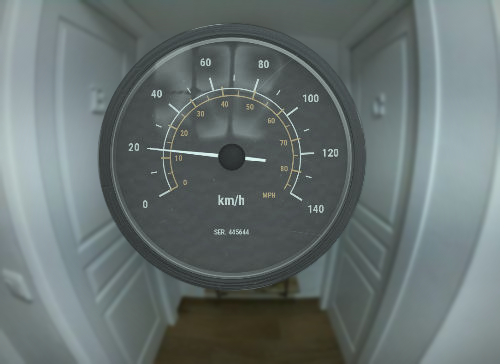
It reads 20 km/h
